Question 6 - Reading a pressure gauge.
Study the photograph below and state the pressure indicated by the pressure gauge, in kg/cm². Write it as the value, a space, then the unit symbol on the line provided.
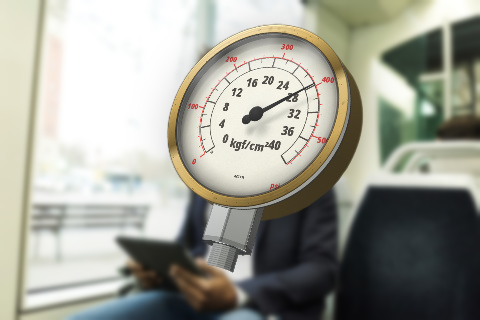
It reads 28 kg/cm²
